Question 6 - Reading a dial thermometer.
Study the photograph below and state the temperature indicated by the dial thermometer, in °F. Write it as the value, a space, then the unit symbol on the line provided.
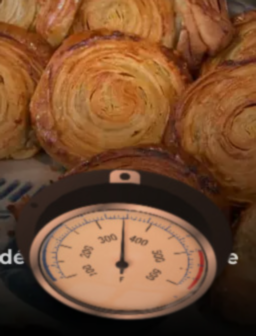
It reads 350 °F
